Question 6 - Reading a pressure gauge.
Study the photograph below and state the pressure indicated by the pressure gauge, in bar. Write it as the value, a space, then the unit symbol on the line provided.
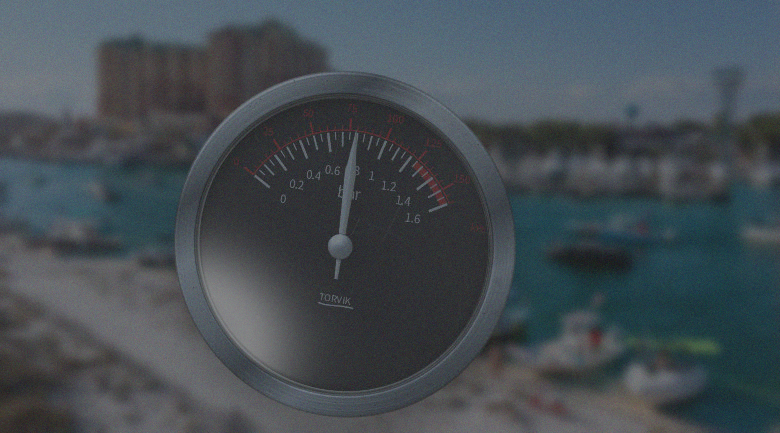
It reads 0.8 bar
